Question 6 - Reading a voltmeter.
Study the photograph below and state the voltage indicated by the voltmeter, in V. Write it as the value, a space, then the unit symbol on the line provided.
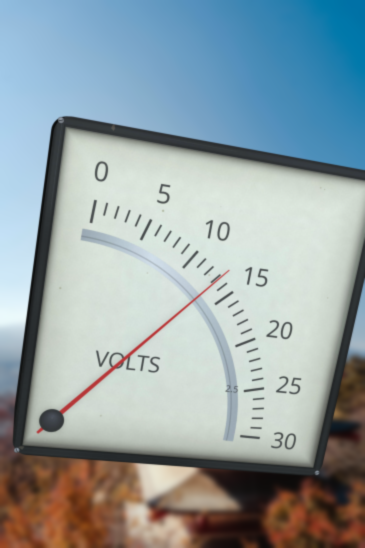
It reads 13 V
